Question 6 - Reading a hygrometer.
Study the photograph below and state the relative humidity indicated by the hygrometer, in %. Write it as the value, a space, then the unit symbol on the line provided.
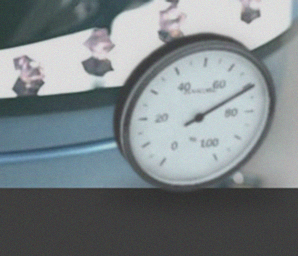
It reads 70 %
